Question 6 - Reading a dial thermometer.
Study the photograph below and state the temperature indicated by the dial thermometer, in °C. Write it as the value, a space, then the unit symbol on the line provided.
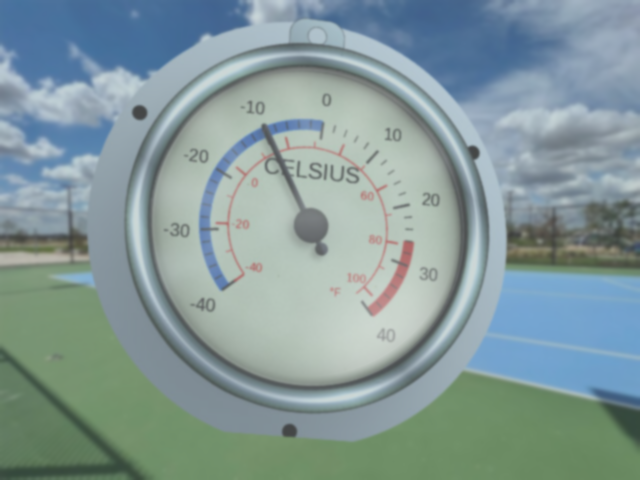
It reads -10 °C
